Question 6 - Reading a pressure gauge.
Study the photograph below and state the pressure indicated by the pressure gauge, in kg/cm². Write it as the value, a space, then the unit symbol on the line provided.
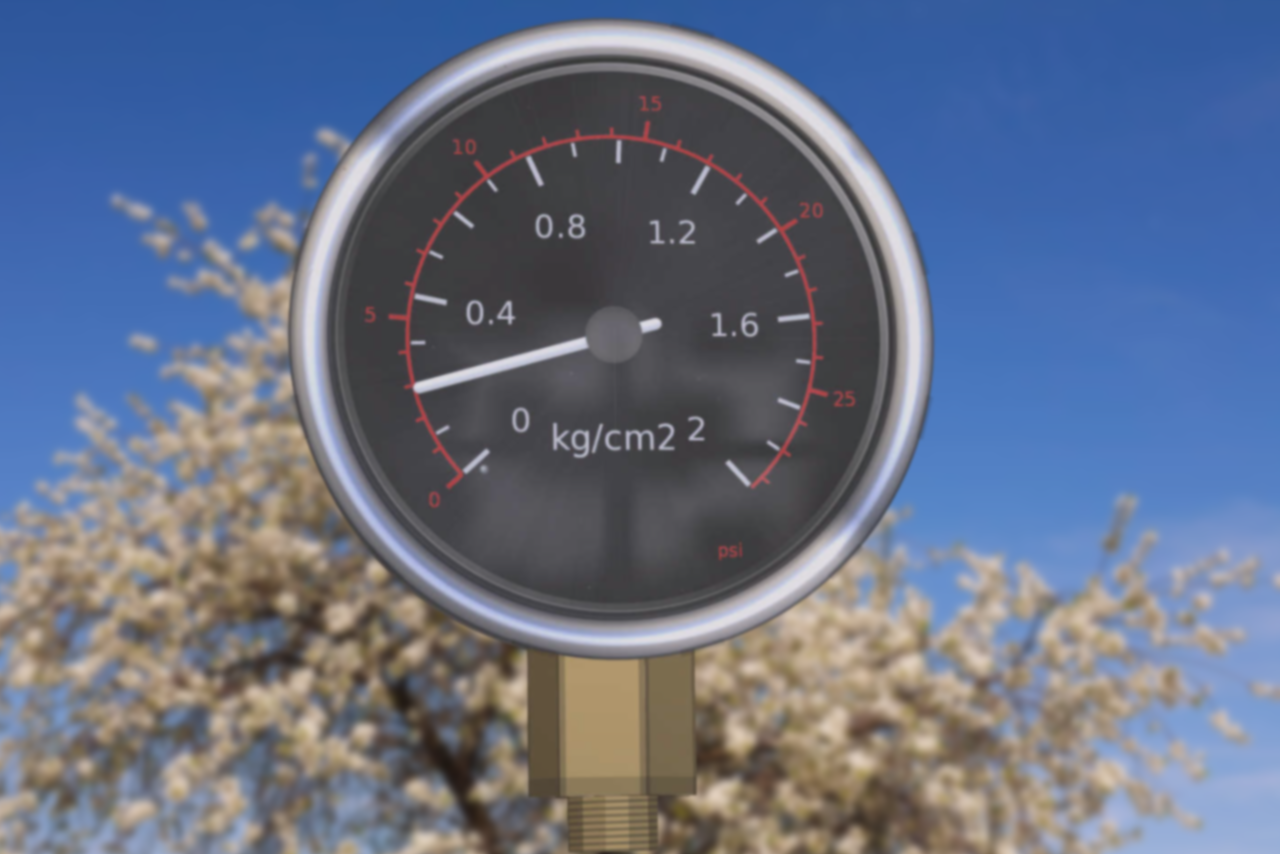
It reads 0.2 kg/cm²
